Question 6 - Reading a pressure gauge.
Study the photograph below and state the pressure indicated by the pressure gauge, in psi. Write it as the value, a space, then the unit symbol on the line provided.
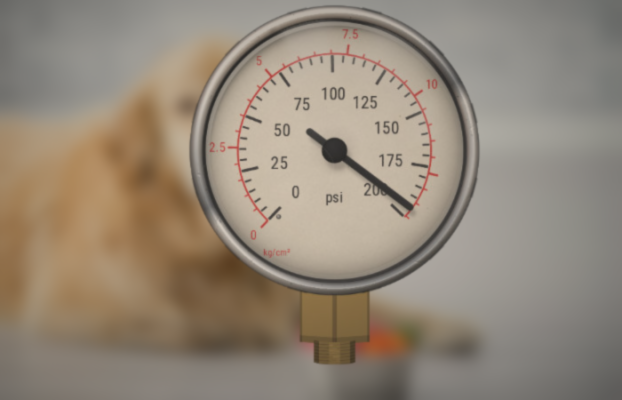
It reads 195 psi
